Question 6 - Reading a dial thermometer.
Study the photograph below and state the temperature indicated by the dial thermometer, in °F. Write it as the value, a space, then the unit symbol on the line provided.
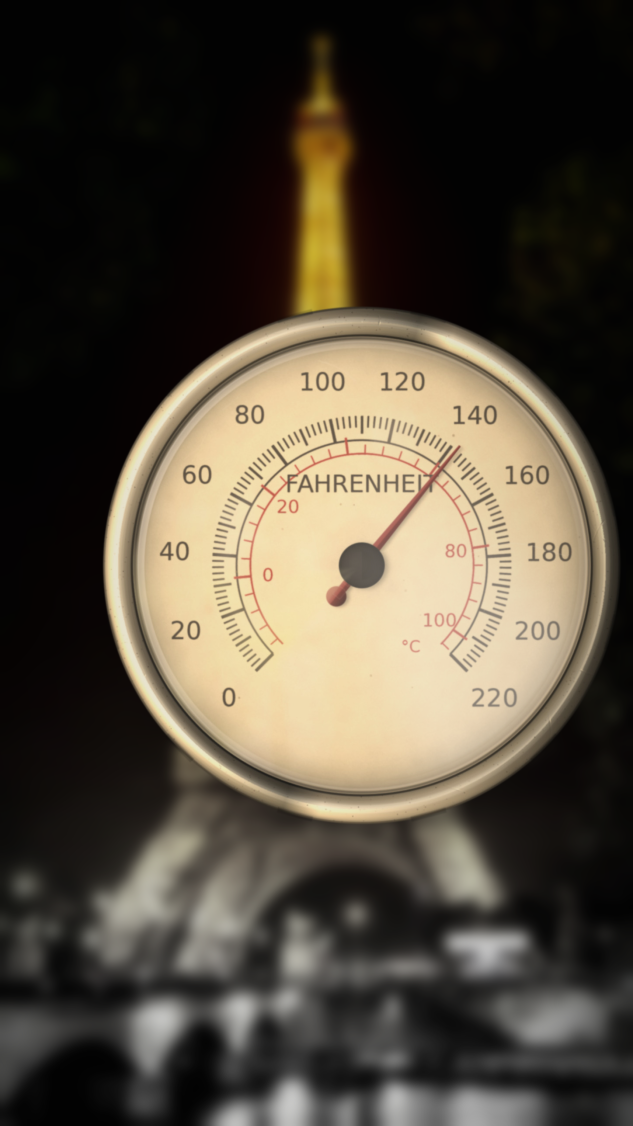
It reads 142 °F
